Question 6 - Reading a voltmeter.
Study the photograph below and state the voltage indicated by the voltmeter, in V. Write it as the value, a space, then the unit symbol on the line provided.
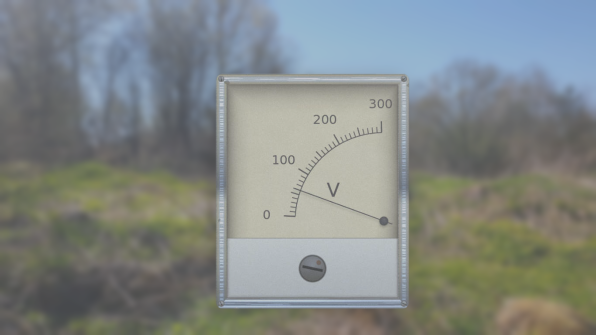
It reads 60 V
